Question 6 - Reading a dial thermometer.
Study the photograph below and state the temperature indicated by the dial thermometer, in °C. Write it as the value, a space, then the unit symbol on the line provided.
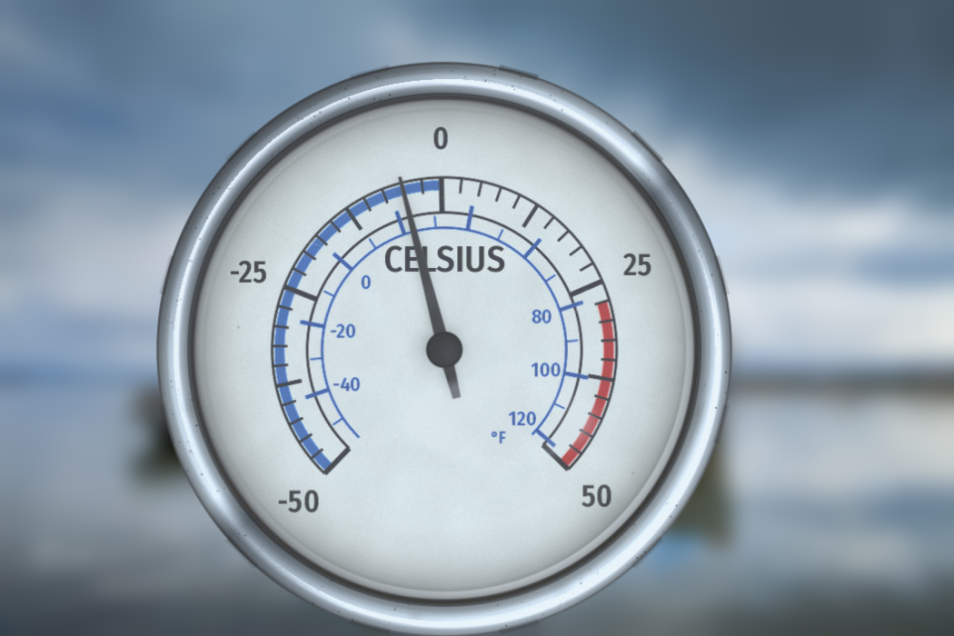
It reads -5 °C
